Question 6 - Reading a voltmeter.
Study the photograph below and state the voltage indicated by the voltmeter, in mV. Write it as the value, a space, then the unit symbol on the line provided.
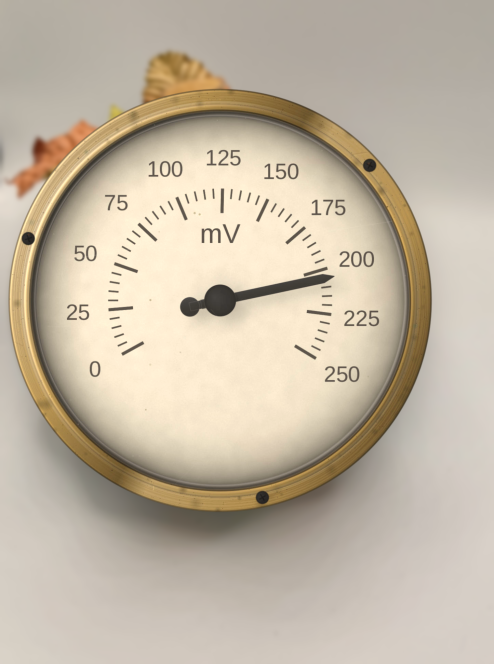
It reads 205 mV
